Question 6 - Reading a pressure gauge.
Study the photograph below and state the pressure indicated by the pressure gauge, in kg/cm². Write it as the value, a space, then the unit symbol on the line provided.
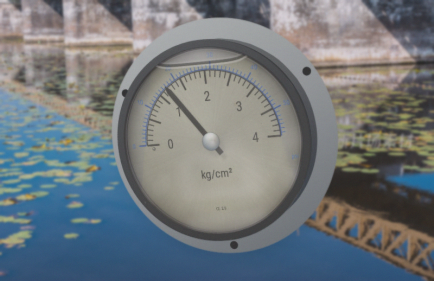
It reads 1.2 kg/cm²
